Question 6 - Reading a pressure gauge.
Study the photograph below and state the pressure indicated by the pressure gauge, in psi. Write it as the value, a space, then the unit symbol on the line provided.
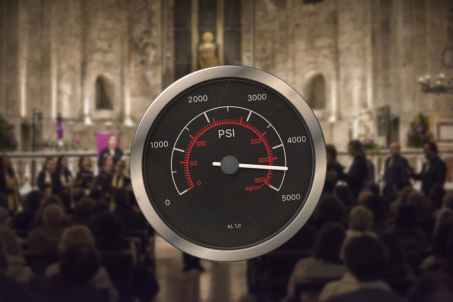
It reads 4500 psi
